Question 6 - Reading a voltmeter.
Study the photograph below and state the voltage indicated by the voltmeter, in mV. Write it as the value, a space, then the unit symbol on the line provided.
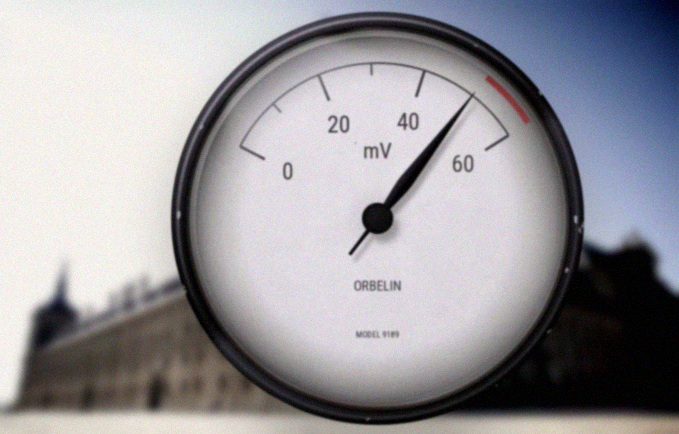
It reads 50 mV
